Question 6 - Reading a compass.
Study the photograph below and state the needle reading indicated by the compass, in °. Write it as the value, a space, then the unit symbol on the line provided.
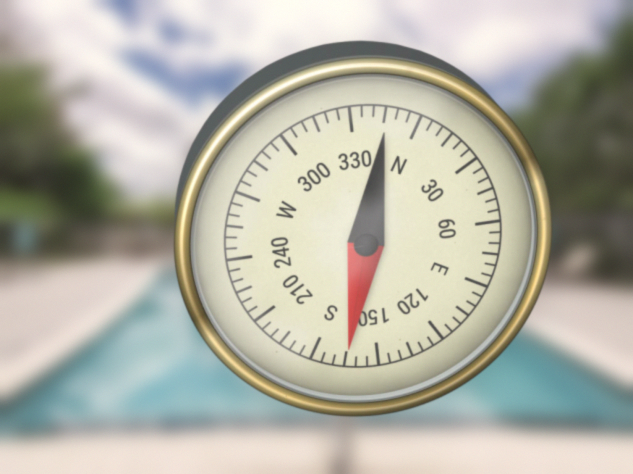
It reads 165 °
